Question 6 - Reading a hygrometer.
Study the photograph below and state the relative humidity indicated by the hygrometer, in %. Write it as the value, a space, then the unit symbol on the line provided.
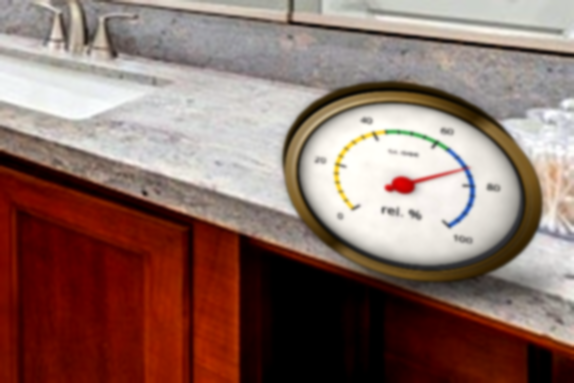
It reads 72 %
